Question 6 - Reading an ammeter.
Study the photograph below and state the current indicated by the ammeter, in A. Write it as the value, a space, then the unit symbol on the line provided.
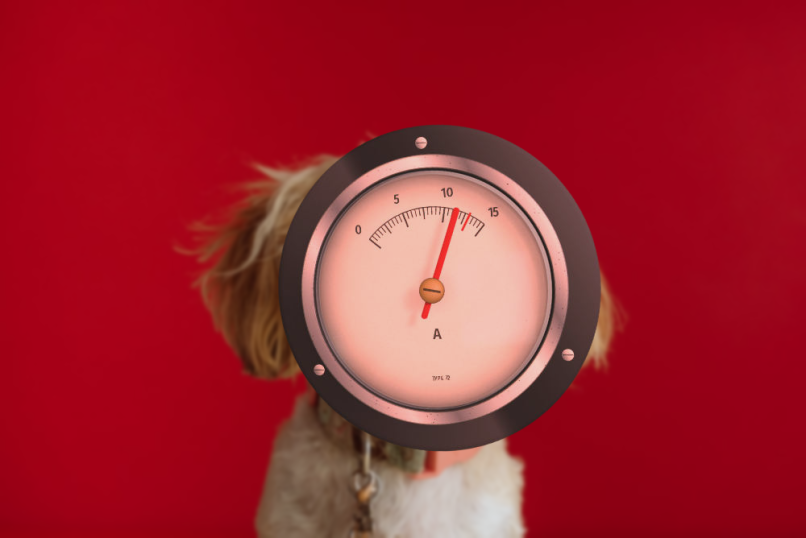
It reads 11.5 A
